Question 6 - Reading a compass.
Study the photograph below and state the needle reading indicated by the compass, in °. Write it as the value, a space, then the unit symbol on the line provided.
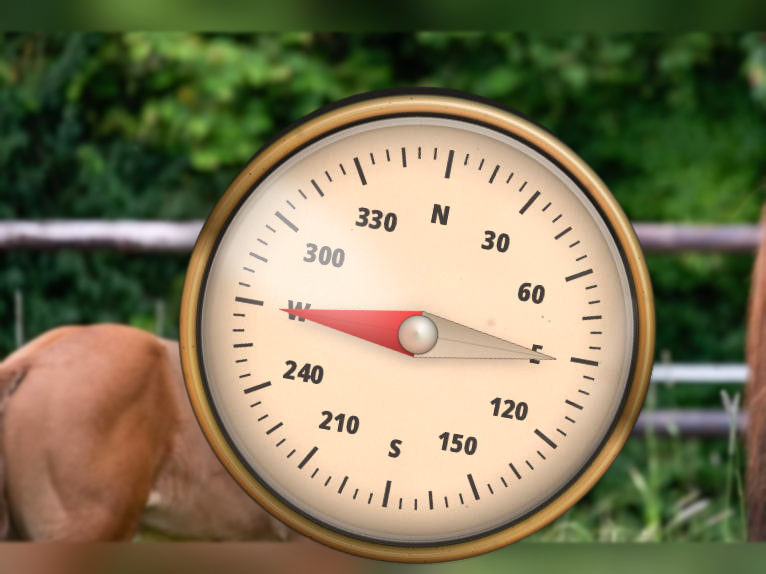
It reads 270 °
